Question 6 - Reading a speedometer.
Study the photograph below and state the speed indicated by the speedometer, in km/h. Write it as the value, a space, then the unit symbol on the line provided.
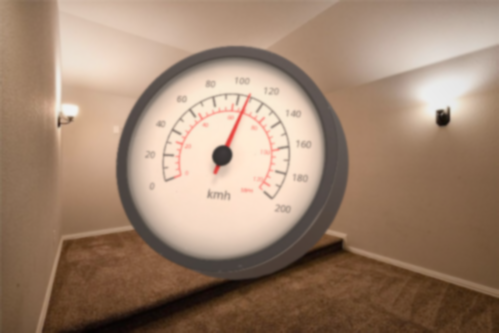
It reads 110 km/h
